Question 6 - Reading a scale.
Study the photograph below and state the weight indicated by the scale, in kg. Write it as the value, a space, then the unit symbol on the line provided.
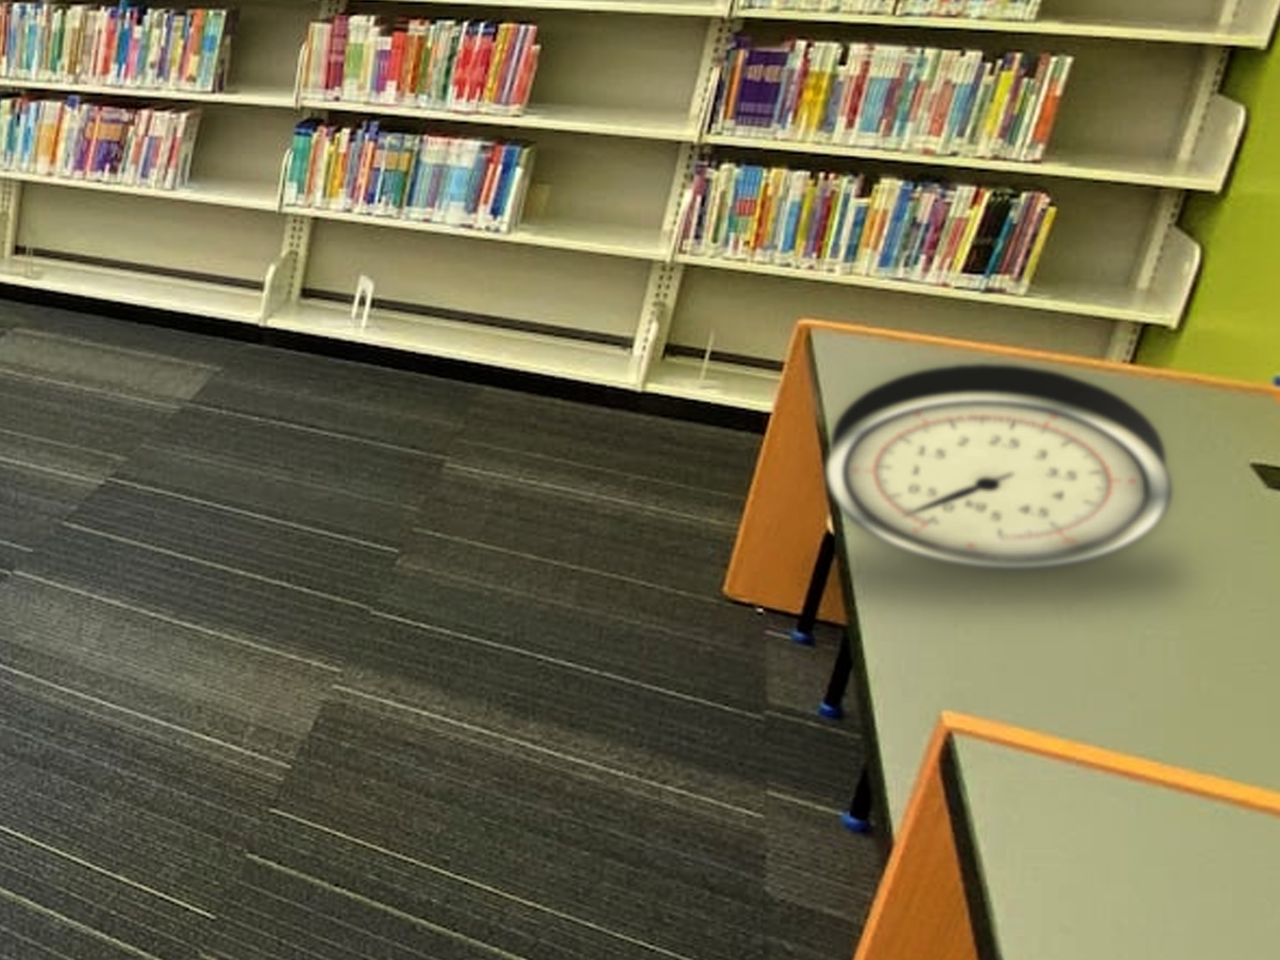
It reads 0.25 kg
